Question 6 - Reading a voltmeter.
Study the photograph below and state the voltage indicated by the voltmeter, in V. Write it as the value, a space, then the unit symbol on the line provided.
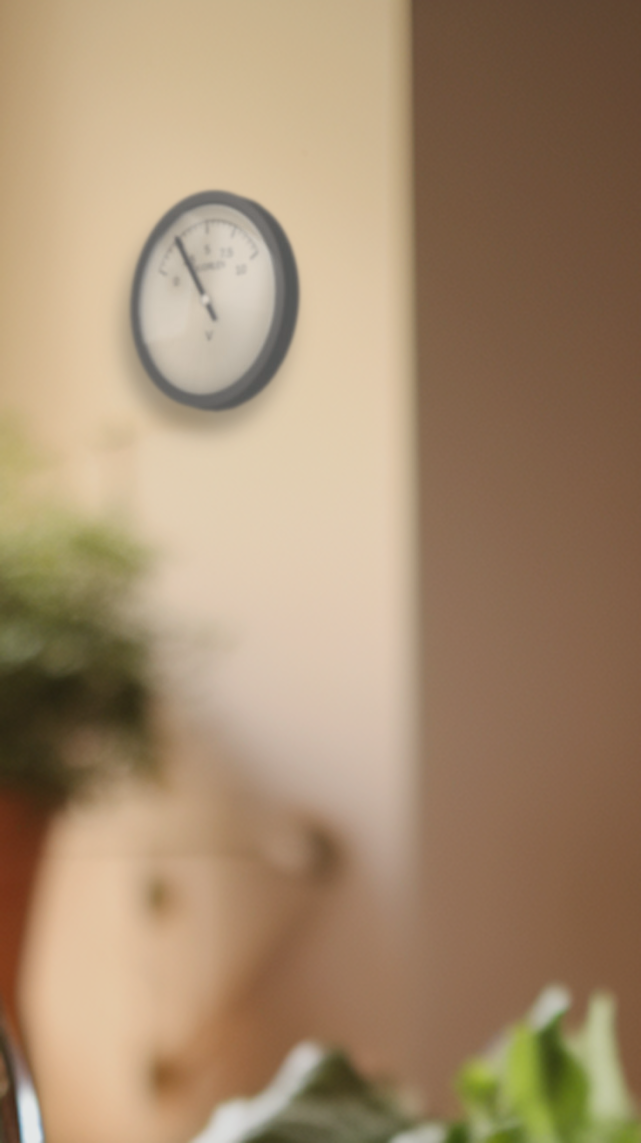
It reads 2.5 V
